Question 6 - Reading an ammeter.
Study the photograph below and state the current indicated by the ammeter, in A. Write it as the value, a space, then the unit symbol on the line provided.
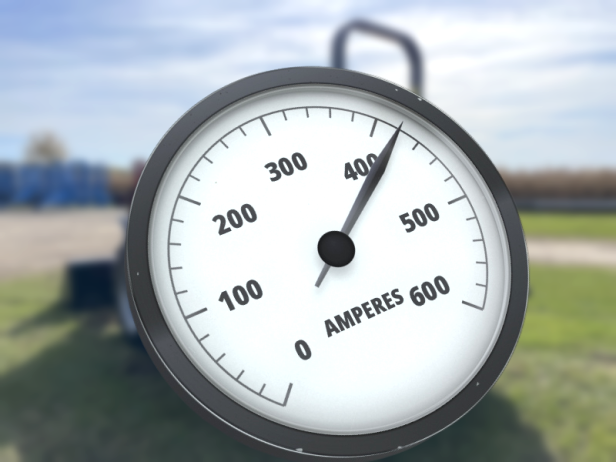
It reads 420 A
